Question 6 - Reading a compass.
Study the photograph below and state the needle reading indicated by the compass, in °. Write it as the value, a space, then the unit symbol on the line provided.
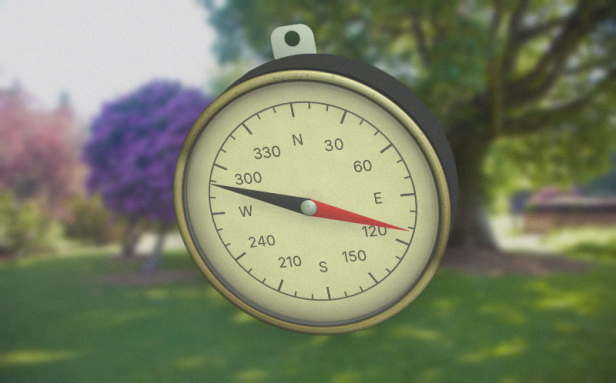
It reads 110 °
